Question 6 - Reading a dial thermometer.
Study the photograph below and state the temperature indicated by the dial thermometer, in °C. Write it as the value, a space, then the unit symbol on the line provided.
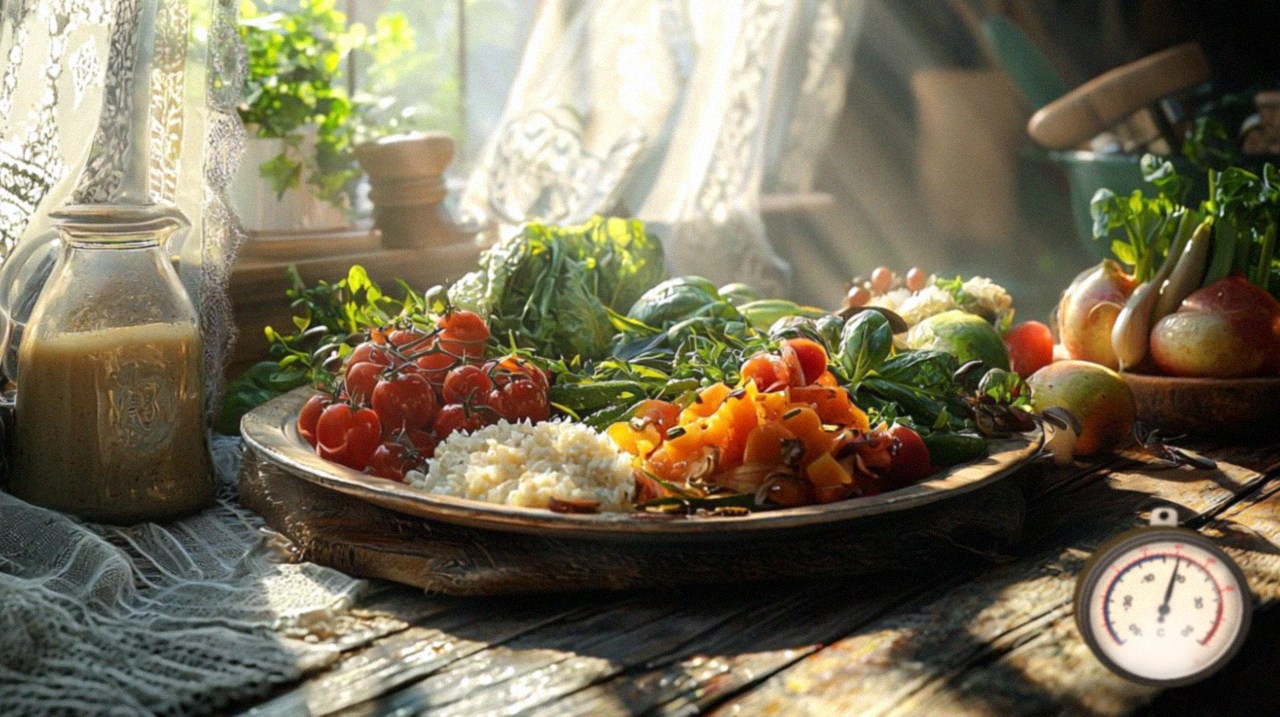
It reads 5 °C
